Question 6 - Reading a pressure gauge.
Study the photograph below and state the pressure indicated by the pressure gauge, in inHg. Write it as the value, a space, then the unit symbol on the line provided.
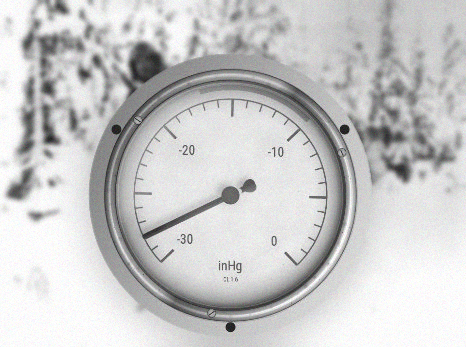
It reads -28 inHg
